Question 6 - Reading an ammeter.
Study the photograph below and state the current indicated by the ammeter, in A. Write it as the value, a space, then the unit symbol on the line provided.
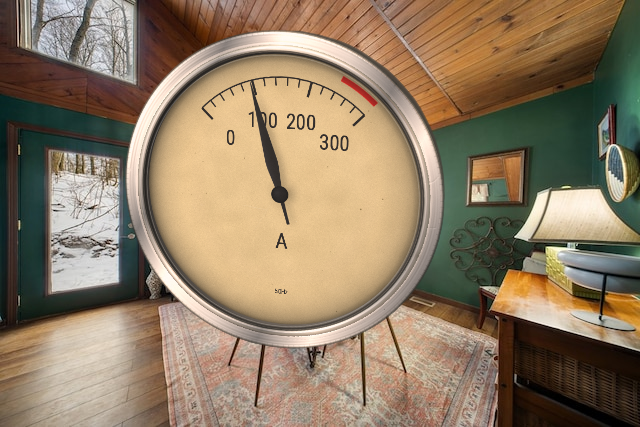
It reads 100 A
